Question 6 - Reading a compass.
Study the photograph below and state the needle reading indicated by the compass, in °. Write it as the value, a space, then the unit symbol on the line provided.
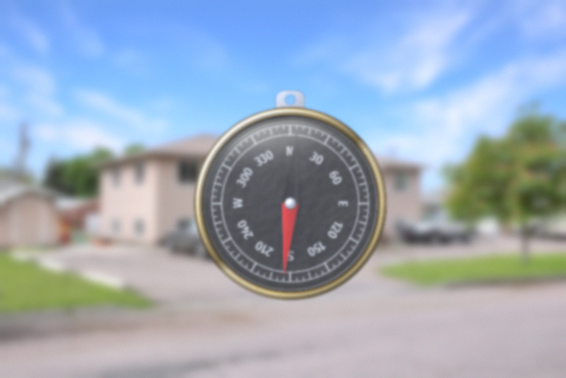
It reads 185 °
